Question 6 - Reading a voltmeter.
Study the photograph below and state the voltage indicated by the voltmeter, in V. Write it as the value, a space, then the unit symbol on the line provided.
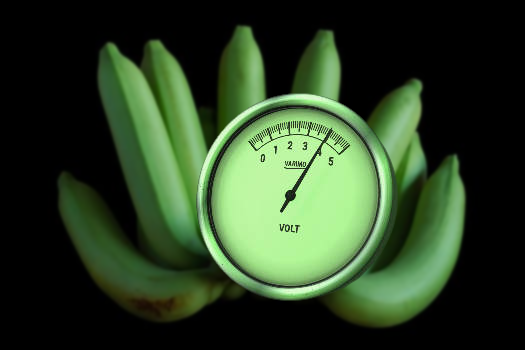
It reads 4 V
